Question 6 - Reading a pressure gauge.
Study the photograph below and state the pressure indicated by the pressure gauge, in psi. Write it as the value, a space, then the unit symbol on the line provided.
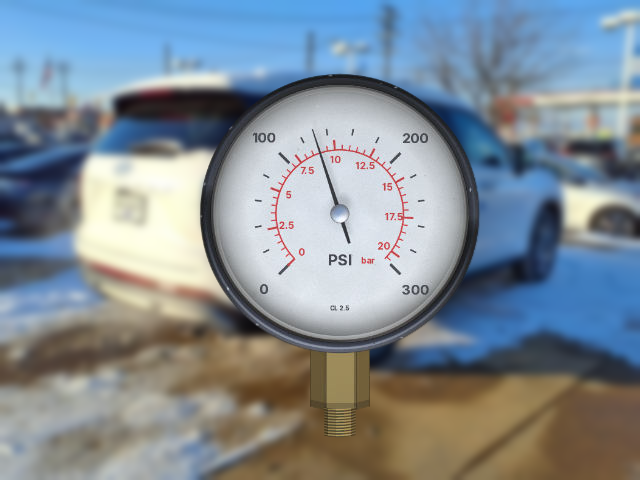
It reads 130 psi
